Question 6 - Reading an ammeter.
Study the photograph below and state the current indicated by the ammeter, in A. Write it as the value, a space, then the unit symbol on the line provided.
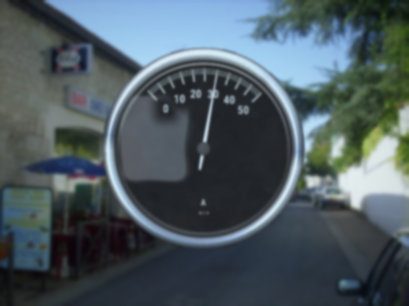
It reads 30 A
